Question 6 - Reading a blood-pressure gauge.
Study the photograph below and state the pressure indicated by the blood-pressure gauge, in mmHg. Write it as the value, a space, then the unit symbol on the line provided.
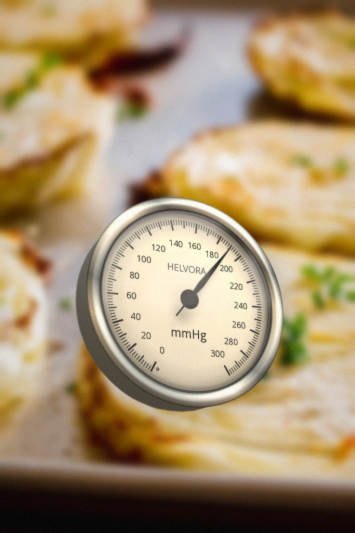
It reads 190 mmHg
